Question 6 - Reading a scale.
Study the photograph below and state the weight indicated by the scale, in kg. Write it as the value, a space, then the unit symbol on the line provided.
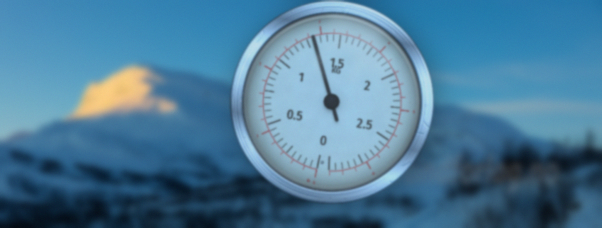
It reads 1.3 kg
